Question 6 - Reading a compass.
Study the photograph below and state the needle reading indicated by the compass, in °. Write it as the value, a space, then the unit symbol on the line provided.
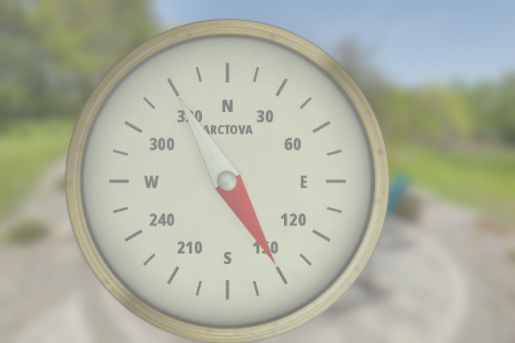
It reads 150 °
